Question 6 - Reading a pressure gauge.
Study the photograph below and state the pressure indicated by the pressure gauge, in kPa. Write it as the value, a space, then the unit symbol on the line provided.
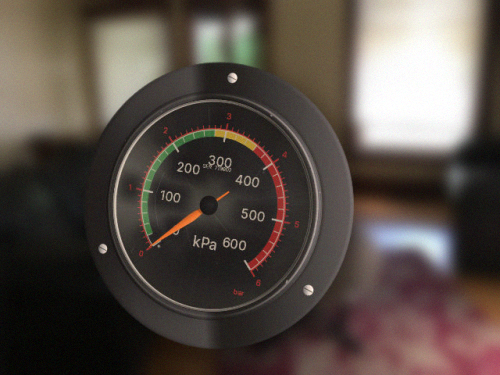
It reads 0 kPa
